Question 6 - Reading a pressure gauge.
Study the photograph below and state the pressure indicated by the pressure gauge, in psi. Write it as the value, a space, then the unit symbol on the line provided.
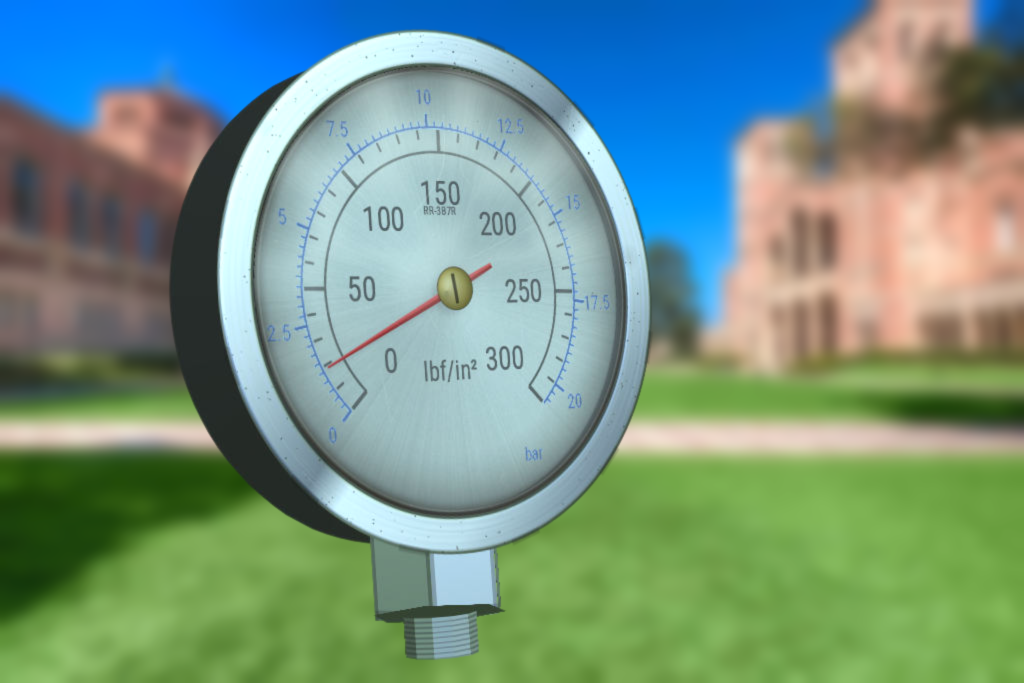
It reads 20 psi
